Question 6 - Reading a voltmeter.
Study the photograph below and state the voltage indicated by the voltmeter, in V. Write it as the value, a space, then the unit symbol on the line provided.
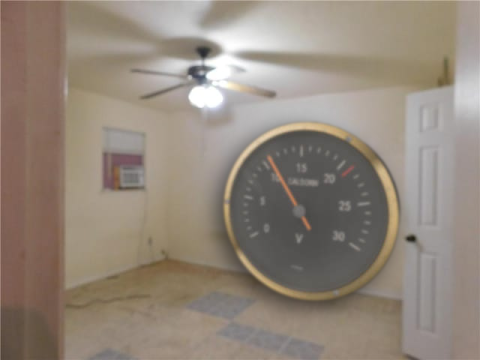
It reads 11 V
